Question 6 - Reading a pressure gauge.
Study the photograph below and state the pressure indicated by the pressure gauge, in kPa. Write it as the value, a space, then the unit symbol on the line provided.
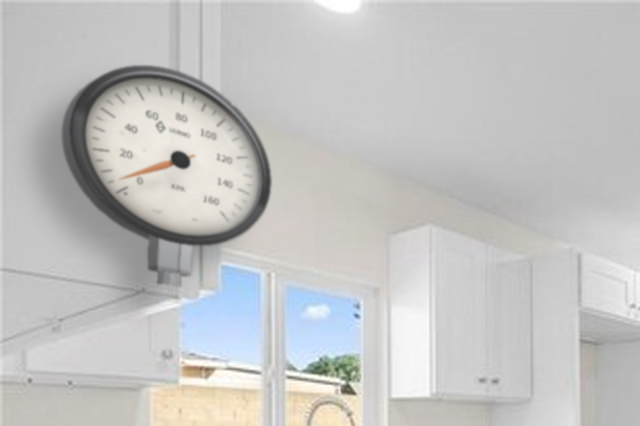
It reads 5 kPa
